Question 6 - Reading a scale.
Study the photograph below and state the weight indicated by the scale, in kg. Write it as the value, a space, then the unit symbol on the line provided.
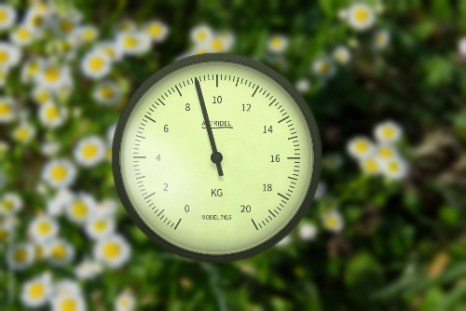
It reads 9 kg
